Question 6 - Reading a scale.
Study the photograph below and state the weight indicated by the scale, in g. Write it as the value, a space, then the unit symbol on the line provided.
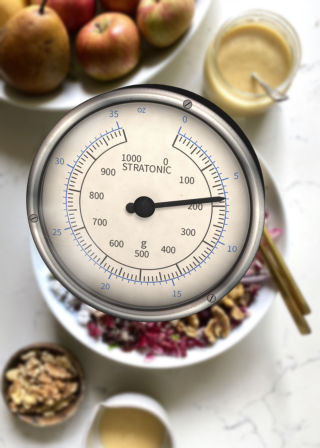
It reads 180 g
